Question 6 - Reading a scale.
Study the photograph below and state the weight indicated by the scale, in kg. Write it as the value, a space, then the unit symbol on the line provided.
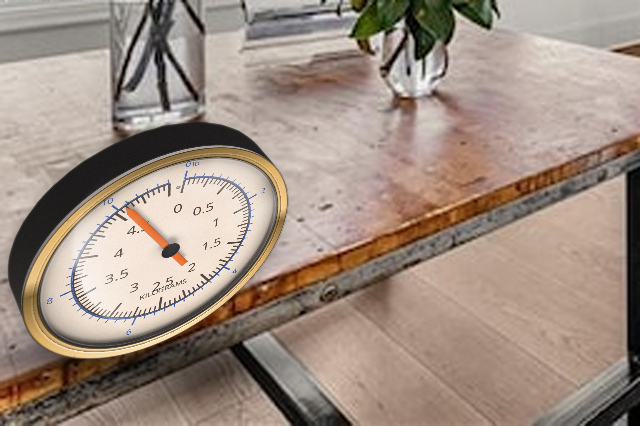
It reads 4.6 kg
